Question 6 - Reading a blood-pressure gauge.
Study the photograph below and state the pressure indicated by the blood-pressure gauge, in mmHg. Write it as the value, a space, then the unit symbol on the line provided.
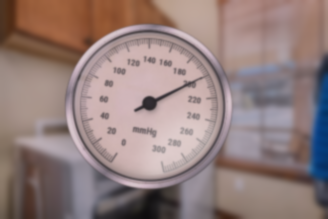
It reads 200 mmHg
